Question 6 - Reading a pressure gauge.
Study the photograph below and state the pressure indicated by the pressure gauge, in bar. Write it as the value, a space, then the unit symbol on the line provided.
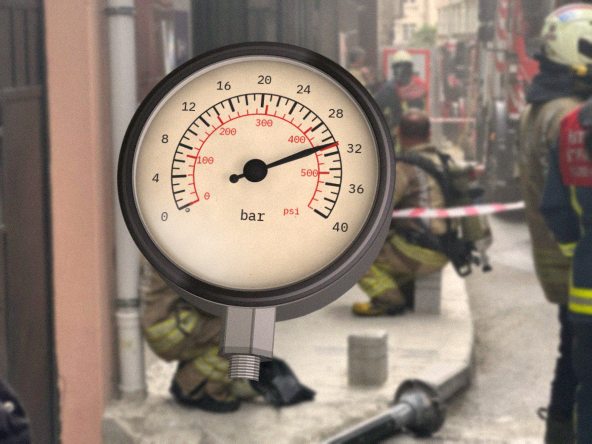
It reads 31 bar
